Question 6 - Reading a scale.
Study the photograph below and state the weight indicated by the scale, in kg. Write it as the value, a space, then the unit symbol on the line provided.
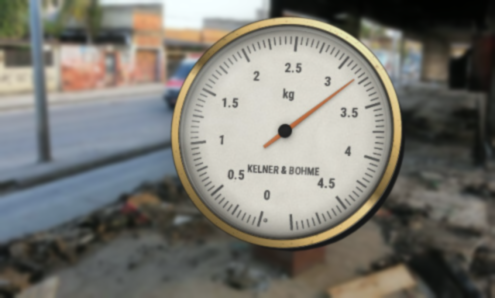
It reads 3.2 kg
